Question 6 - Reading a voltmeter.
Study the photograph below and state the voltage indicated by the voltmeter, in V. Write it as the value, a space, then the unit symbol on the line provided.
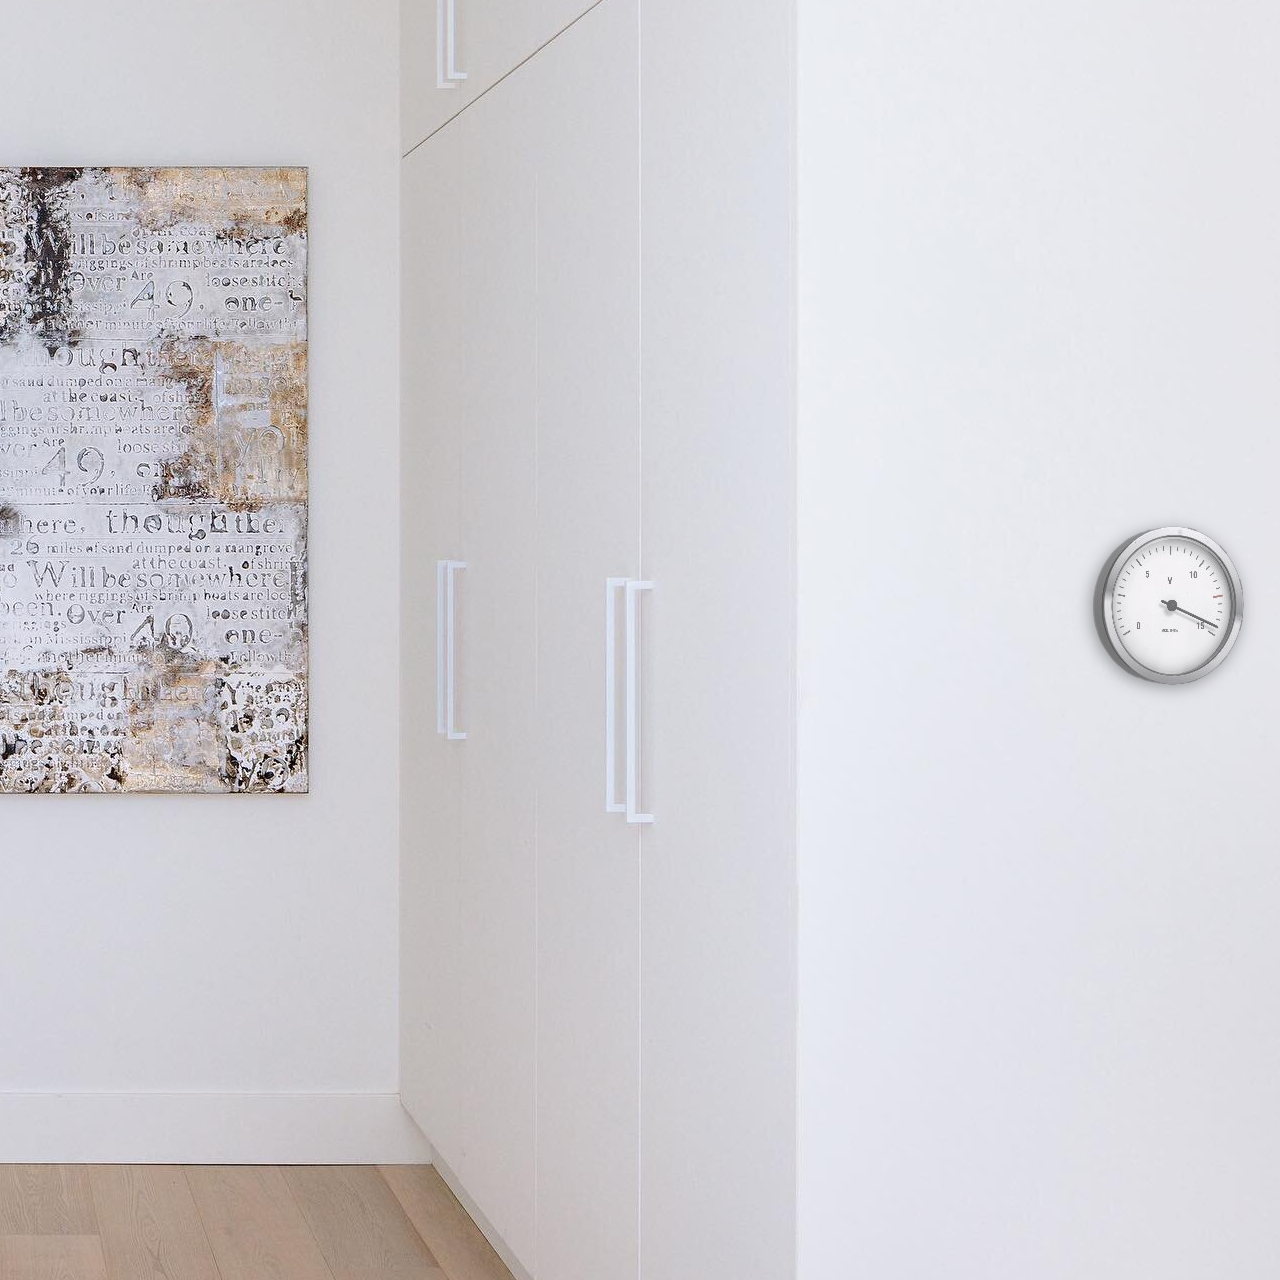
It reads 14.5 V
